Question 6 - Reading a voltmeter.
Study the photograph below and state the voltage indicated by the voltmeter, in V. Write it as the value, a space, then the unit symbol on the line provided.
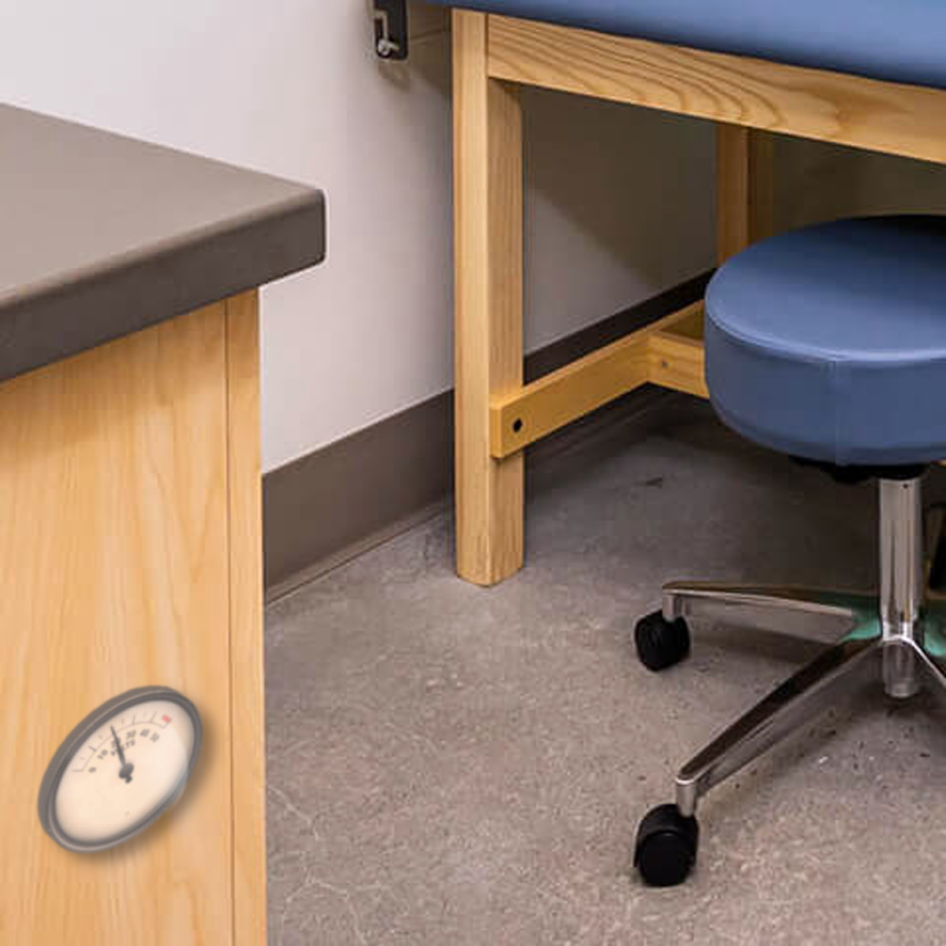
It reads 20 V
